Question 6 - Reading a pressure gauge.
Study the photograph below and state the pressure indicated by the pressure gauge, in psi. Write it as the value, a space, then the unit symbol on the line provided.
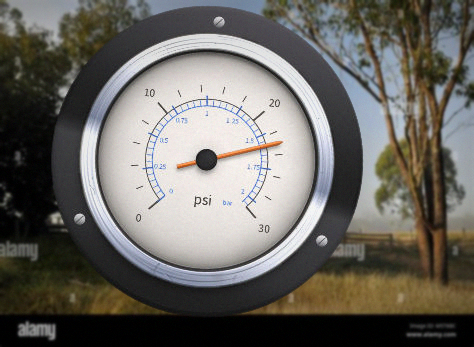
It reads 23 psi
